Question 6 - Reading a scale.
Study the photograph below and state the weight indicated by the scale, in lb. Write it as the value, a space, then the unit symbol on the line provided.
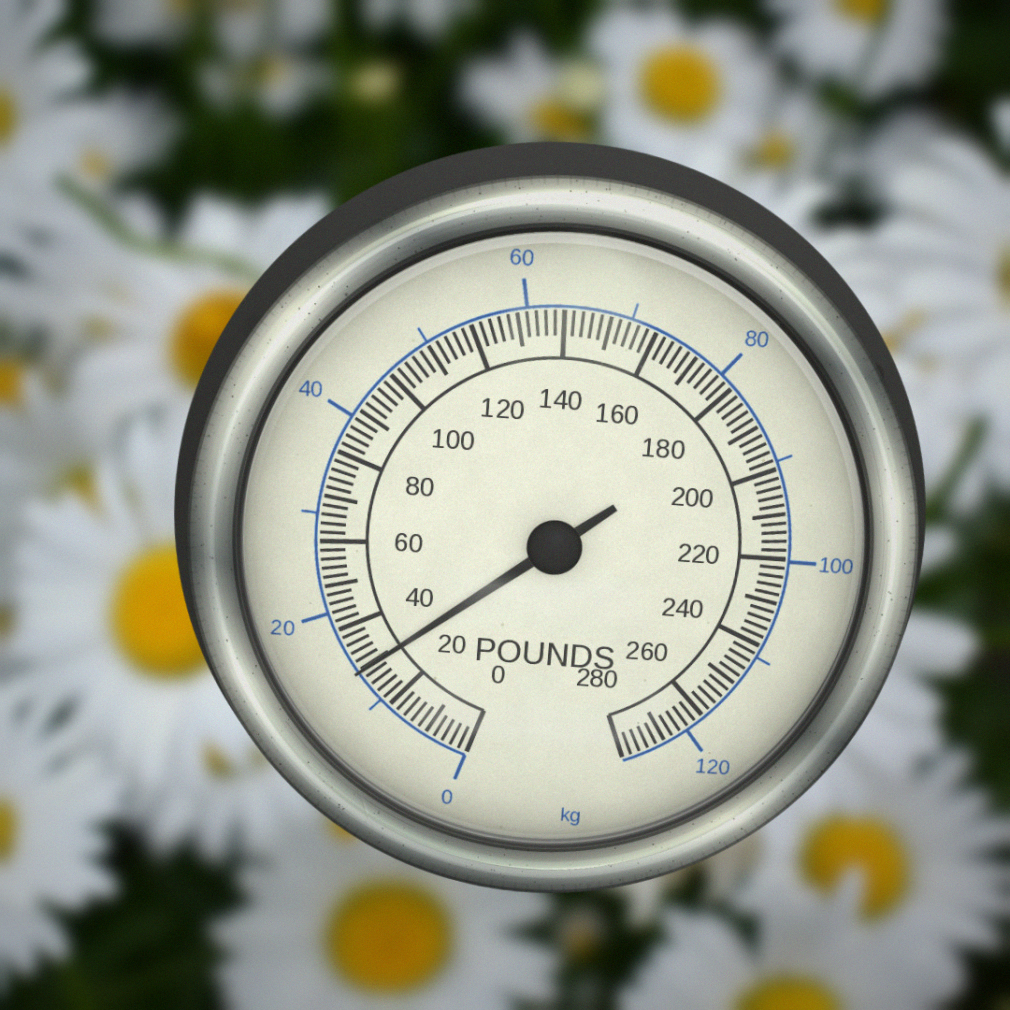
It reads 30 lb
